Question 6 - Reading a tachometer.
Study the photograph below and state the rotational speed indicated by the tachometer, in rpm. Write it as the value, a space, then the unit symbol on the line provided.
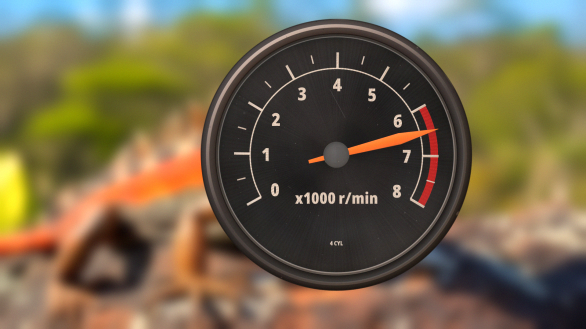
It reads 6500 rpm
